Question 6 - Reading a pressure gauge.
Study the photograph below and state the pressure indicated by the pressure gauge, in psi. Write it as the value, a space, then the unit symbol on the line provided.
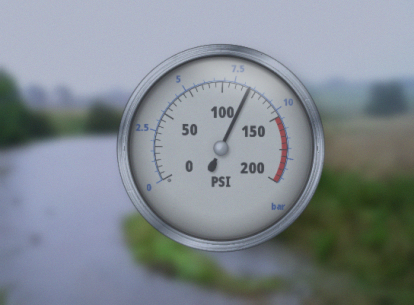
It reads 120 psi
